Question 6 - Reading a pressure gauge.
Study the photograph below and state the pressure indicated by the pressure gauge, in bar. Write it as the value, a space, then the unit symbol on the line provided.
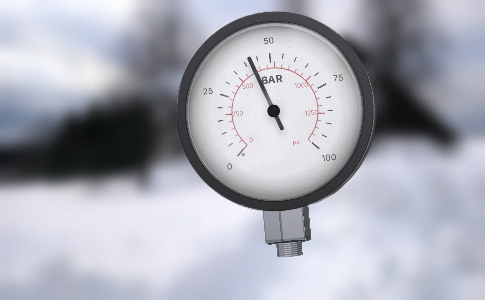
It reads 42.5 bar
